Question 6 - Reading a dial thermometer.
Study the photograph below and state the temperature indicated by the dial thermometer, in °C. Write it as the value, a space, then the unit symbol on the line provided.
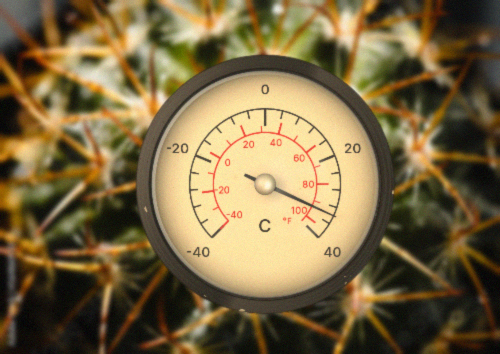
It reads 34 °C
